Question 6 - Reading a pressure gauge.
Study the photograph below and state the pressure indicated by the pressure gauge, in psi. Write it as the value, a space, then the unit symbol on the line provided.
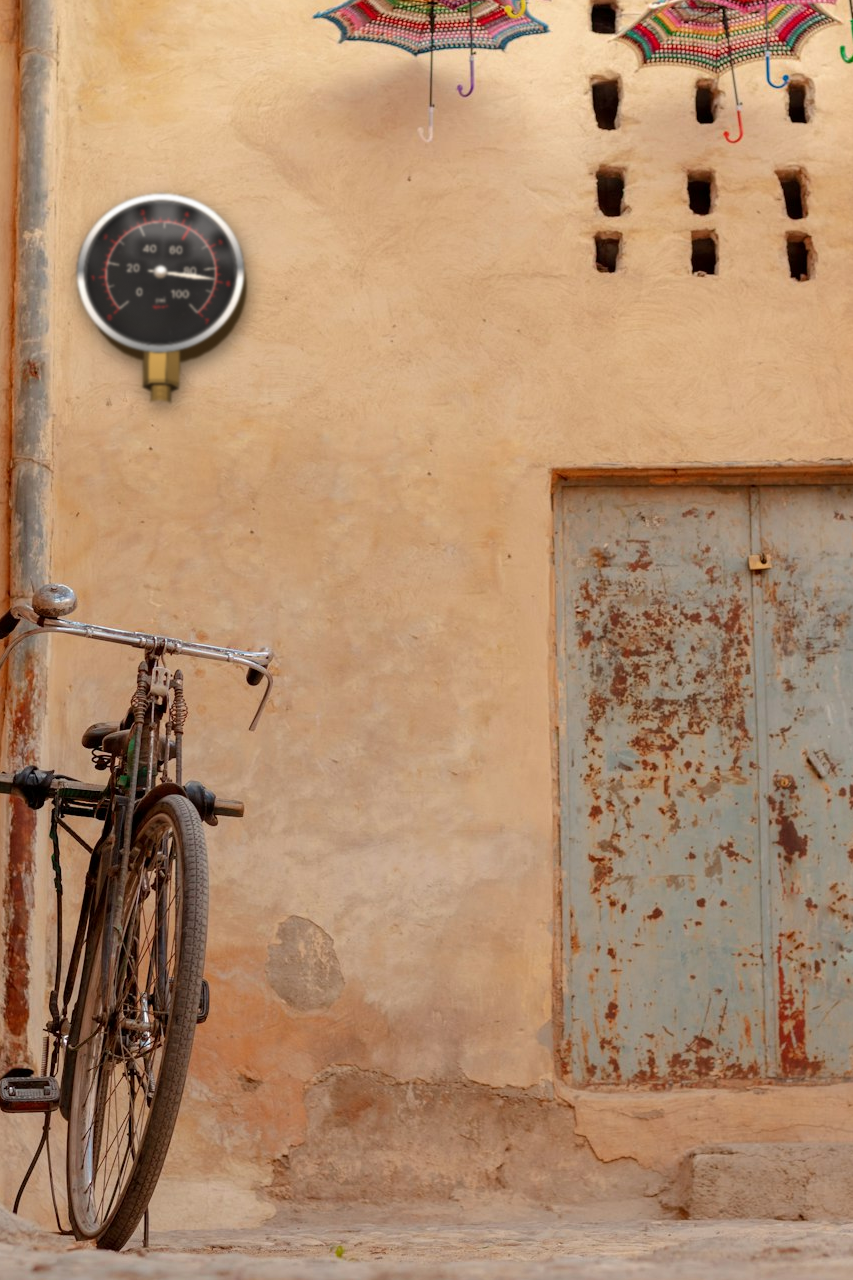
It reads 85 psi
